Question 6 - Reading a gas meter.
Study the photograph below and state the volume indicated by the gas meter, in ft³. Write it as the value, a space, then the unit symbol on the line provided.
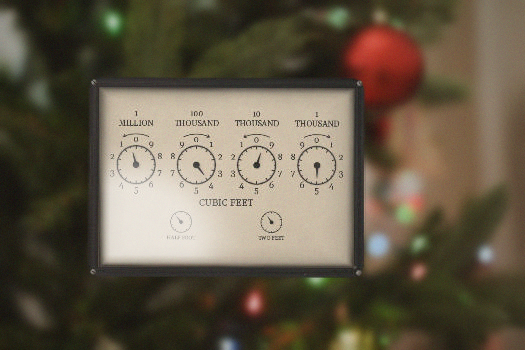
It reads 39500 ft³
